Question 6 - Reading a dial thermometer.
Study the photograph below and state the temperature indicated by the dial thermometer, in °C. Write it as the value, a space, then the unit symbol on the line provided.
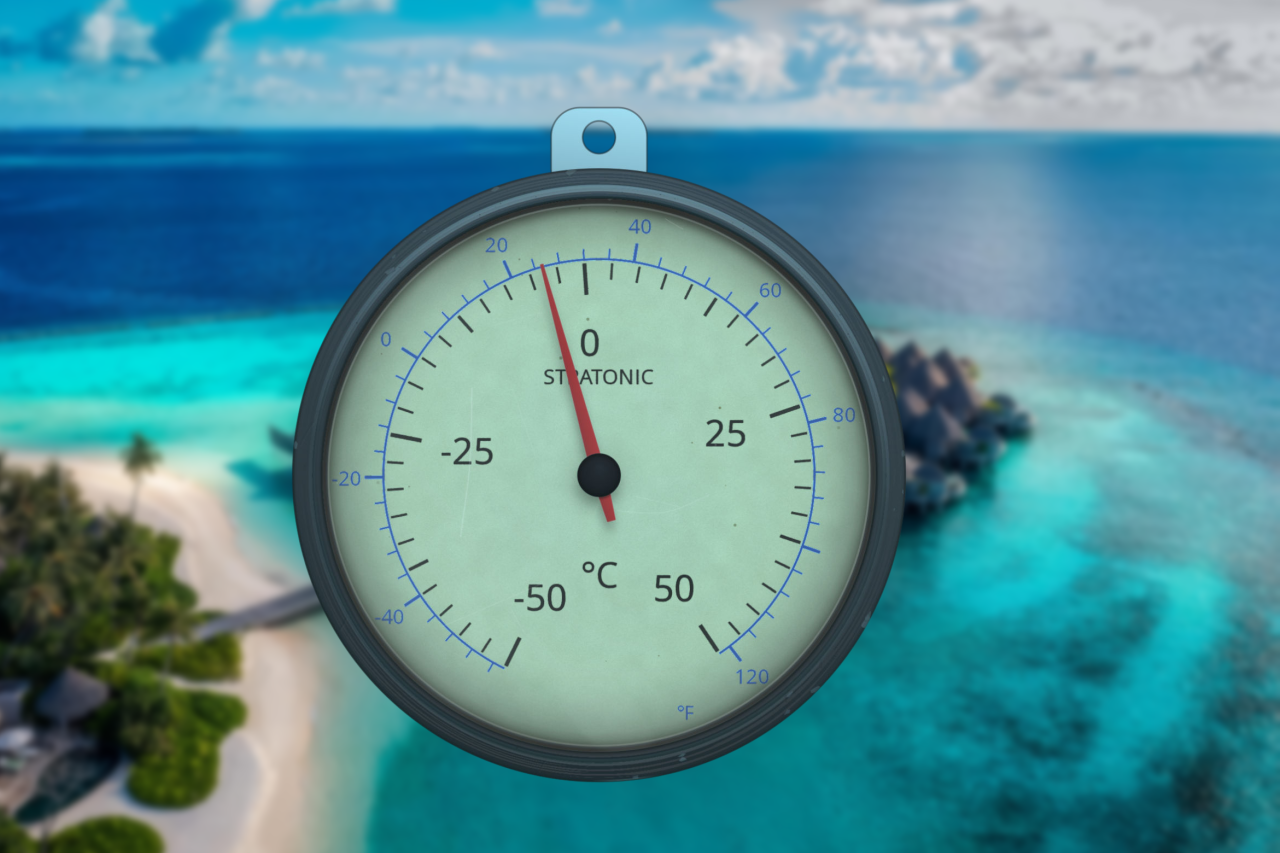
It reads -3.75 °C
